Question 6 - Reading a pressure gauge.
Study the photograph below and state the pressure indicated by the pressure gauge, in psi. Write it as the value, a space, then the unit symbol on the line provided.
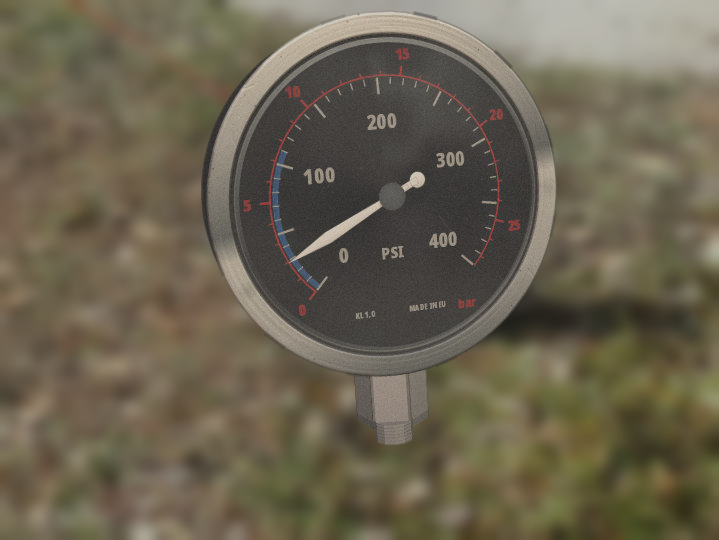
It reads 30 psi
